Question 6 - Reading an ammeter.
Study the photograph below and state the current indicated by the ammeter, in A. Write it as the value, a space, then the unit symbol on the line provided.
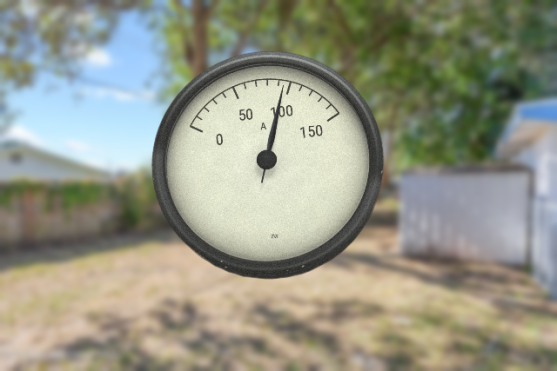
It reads 95 A
